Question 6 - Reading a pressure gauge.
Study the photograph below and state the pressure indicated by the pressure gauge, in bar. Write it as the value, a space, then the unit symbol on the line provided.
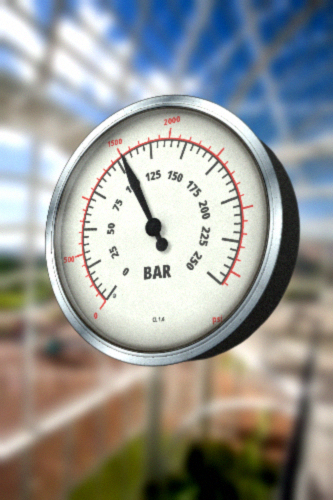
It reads 105 bar
